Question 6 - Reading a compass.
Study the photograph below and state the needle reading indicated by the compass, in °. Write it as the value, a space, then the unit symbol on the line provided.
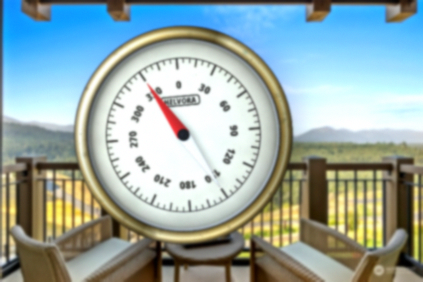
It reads 330 °
